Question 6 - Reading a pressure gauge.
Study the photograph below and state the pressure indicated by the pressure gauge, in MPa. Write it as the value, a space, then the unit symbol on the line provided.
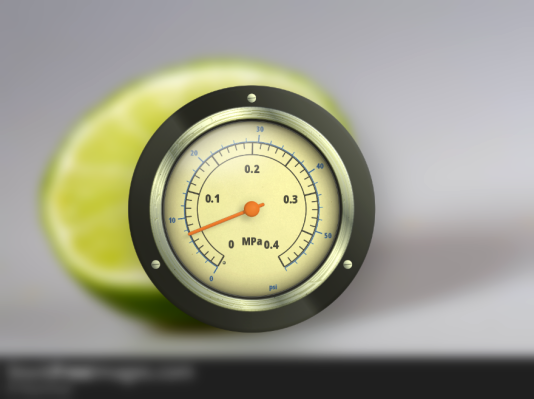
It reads 0.05 MPa
